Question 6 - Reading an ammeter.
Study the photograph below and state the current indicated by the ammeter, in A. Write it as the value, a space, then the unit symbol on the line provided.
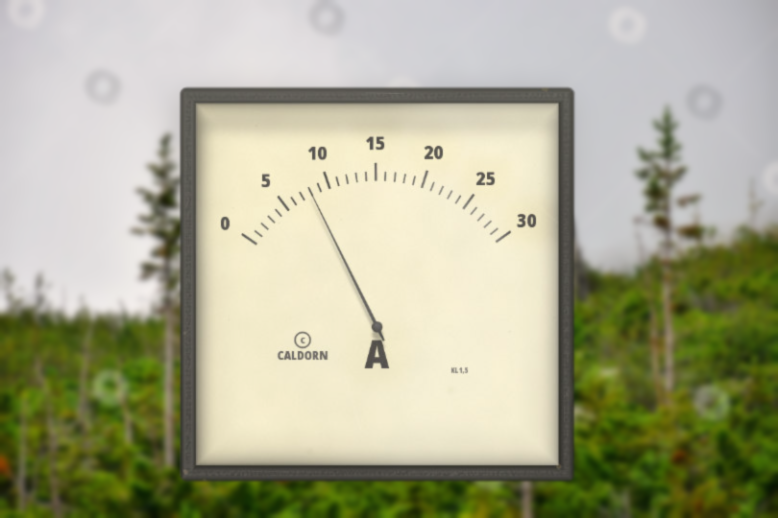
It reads 8 A
